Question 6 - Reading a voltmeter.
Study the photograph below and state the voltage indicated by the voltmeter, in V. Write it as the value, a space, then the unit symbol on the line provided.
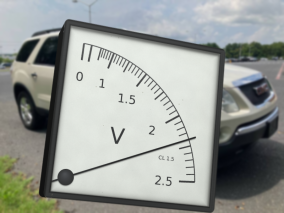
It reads 2.2 V
